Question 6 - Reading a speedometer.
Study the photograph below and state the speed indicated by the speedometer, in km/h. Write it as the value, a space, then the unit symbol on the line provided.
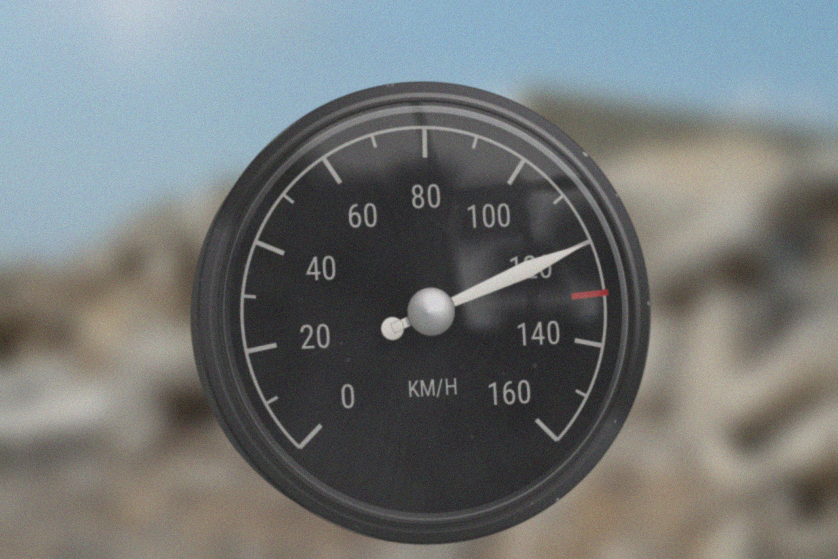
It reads 120 km/h
